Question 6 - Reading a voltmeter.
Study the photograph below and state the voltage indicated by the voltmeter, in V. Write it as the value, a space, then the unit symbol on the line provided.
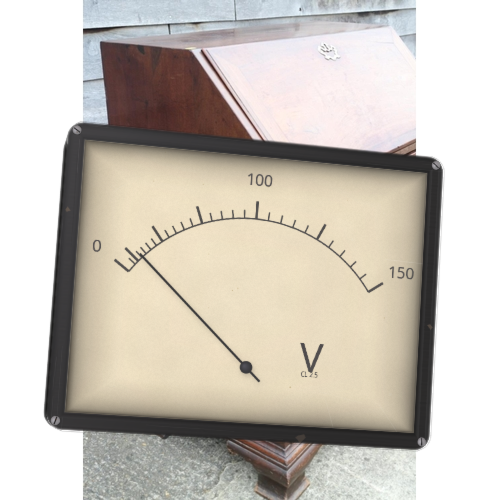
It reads 30 V
